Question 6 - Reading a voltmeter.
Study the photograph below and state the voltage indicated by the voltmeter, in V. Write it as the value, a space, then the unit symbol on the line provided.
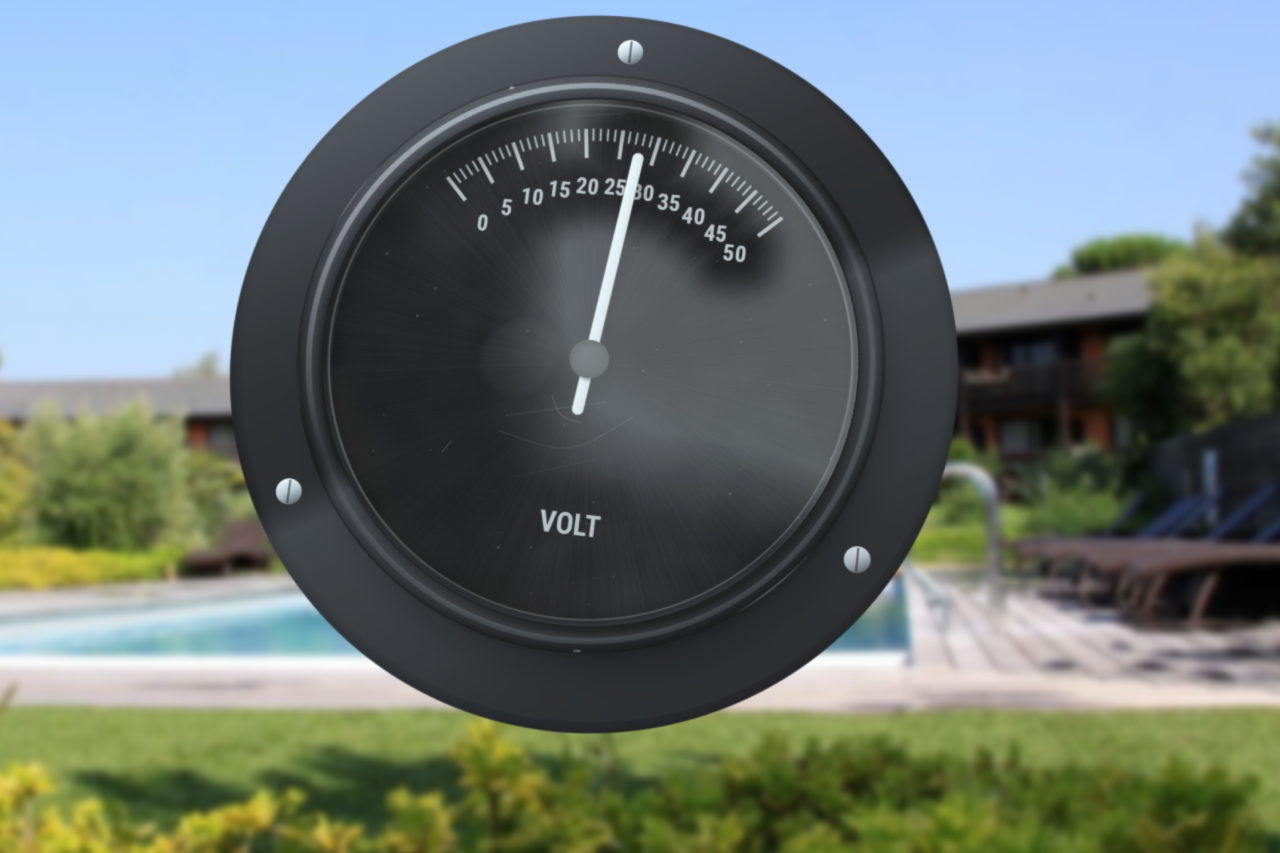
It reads 28 V
